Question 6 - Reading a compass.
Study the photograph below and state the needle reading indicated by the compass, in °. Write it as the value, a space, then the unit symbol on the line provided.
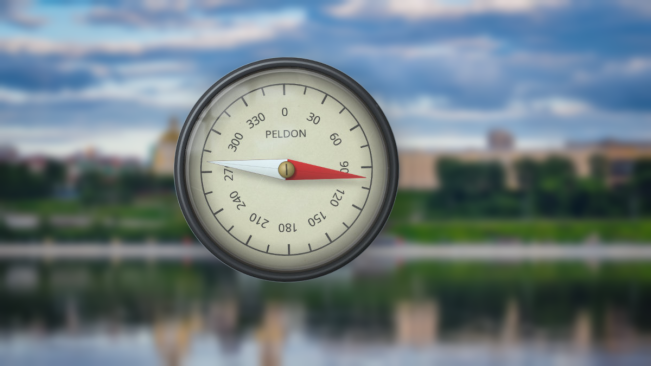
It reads 97.5 °
